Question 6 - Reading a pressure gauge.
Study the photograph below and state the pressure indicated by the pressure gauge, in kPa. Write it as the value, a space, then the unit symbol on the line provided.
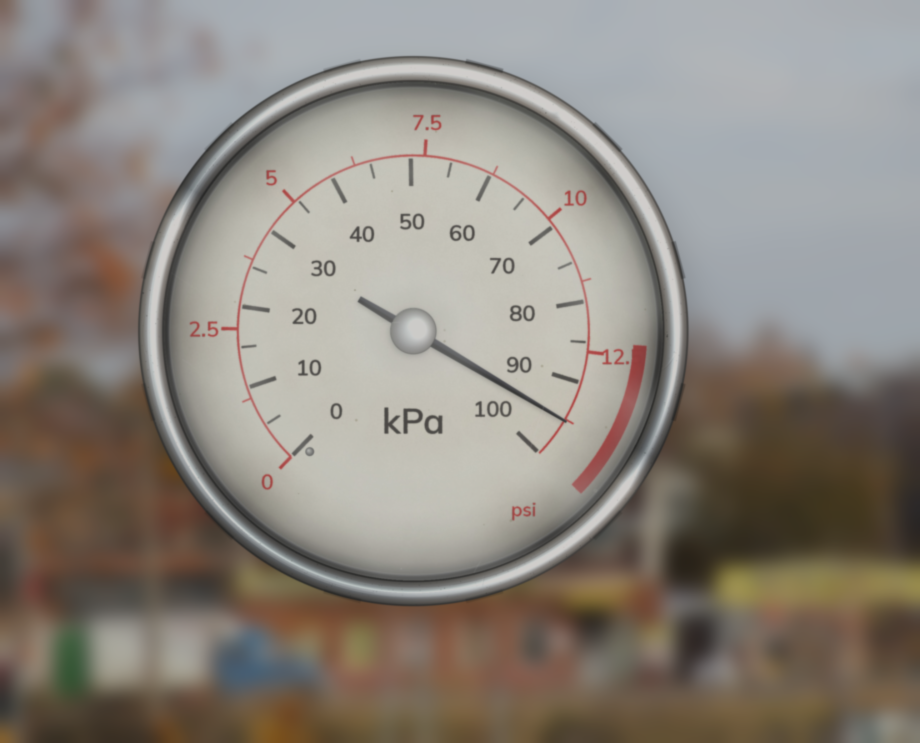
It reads 95 kPa
